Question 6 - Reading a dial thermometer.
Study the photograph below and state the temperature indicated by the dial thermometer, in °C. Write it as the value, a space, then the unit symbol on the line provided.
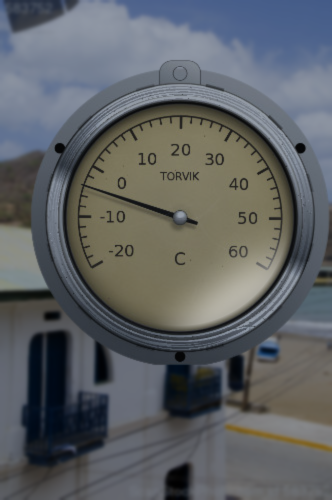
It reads -4 °C
